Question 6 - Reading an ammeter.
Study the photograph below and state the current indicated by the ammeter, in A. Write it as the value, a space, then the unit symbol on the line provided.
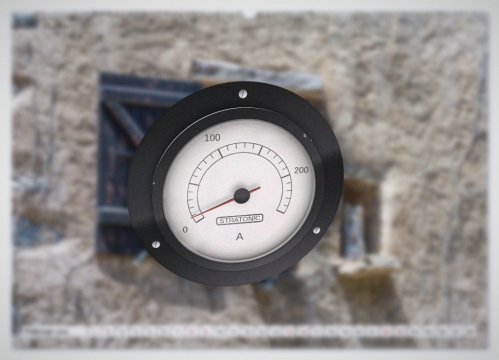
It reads 10 A
